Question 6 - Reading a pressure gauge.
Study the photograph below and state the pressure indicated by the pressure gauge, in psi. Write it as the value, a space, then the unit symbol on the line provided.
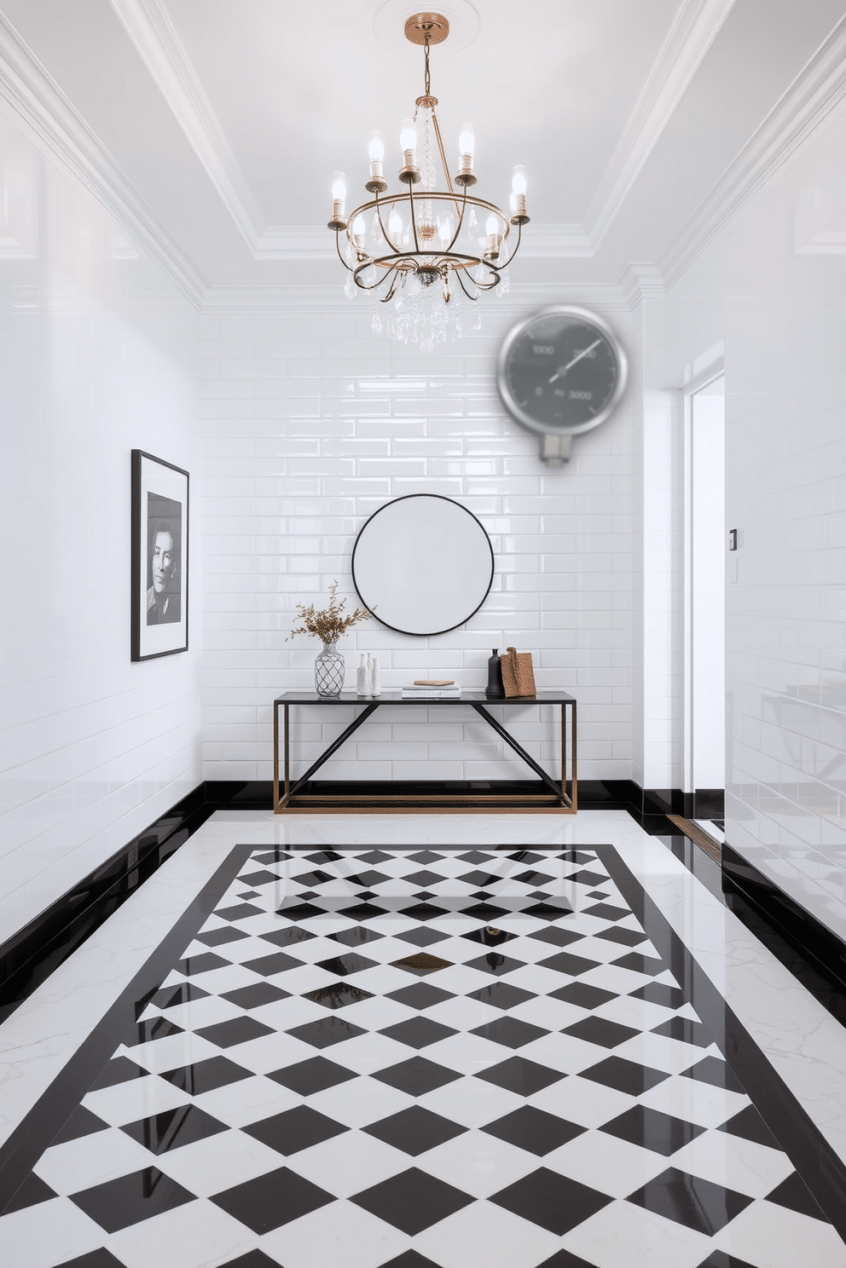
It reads 2000 psi
